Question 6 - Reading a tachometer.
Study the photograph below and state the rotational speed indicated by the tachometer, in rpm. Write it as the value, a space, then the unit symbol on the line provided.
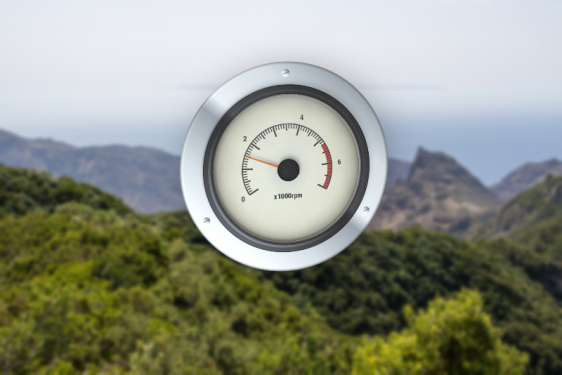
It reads 1500 rpm
